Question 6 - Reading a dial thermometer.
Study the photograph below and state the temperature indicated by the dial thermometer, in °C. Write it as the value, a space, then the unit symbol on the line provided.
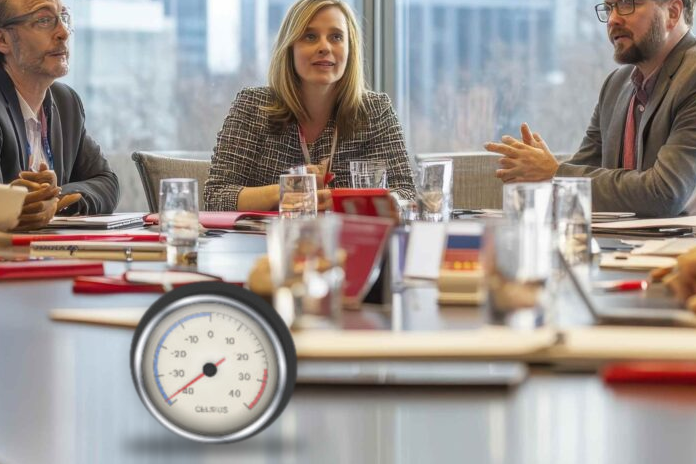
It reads -38 °C
